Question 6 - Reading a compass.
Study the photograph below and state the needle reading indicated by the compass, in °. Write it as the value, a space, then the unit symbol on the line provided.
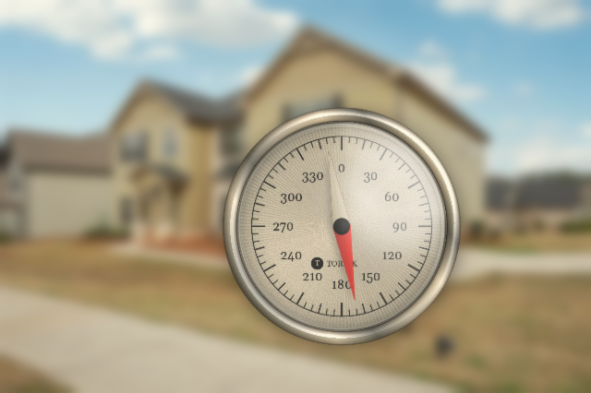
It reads 170 °
